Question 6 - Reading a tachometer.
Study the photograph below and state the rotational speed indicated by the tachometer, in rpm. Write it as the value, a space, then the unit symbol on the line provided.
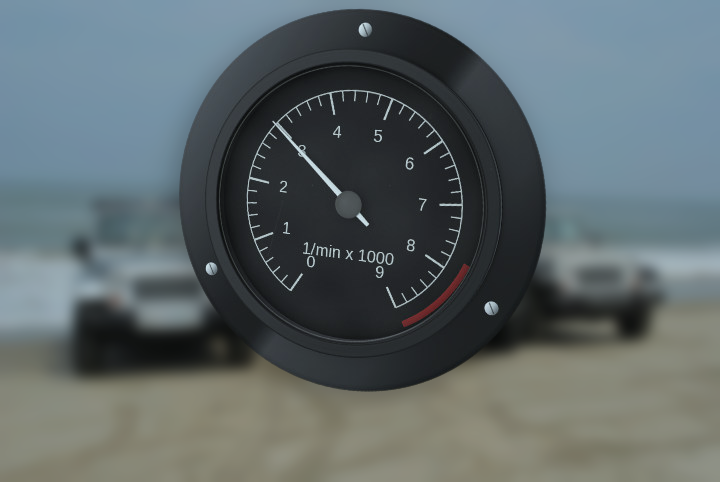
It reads 3000 rpm
